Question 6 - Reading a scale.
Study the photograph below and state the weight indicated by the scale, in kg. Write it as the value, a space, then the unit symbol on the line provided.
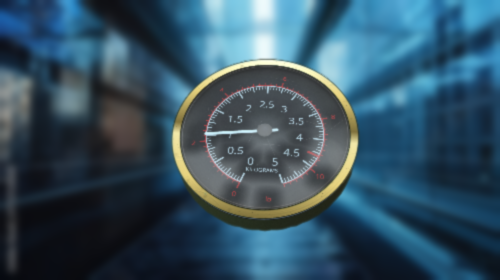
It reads 1 kg
